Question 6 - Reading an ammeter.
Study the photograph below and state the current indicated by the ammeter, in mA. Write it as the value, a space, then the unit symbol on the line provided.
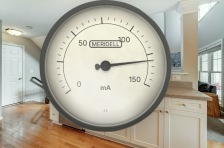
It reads 130 mA
